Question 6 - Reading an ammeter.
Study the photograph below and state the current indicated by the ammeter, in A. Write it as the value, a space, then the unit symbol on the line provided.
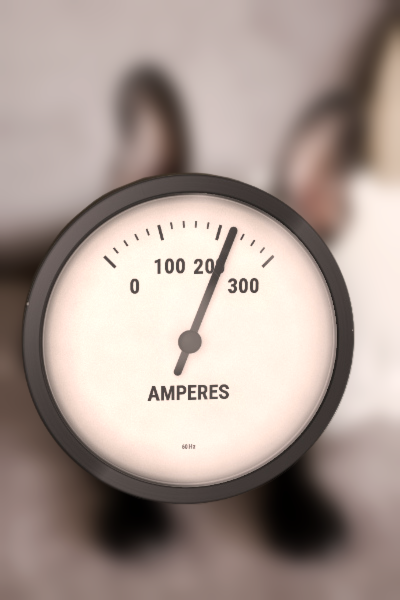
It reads 220 A
